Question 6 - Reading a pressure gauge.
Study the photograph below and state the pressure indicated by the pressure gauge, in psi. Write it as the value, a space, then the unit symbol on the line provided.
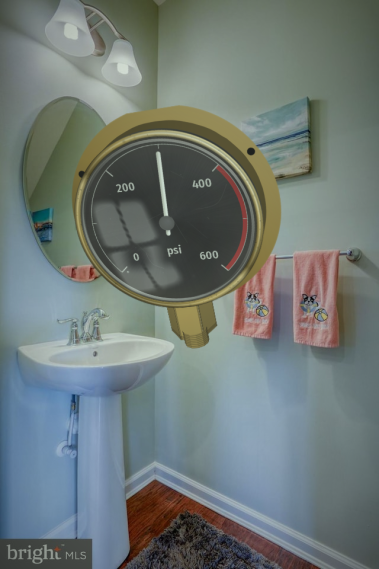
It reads 300 psi
